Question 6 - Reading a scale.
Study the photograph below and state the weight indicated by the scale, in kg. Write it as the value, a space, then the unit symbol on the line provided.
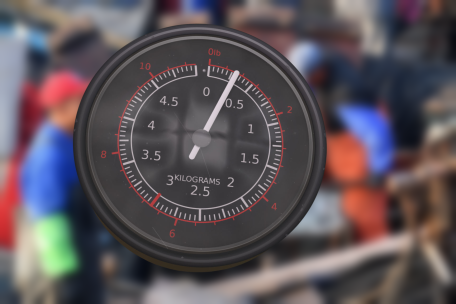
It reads 0.3 kg
